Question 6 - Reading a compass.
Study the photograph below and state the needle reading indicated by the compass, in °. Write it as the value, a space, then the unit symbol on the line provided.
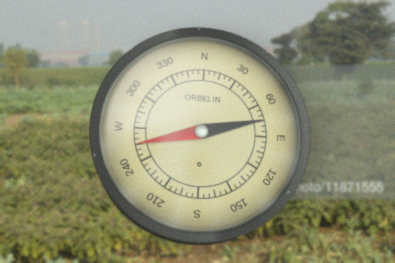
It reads 255 °
